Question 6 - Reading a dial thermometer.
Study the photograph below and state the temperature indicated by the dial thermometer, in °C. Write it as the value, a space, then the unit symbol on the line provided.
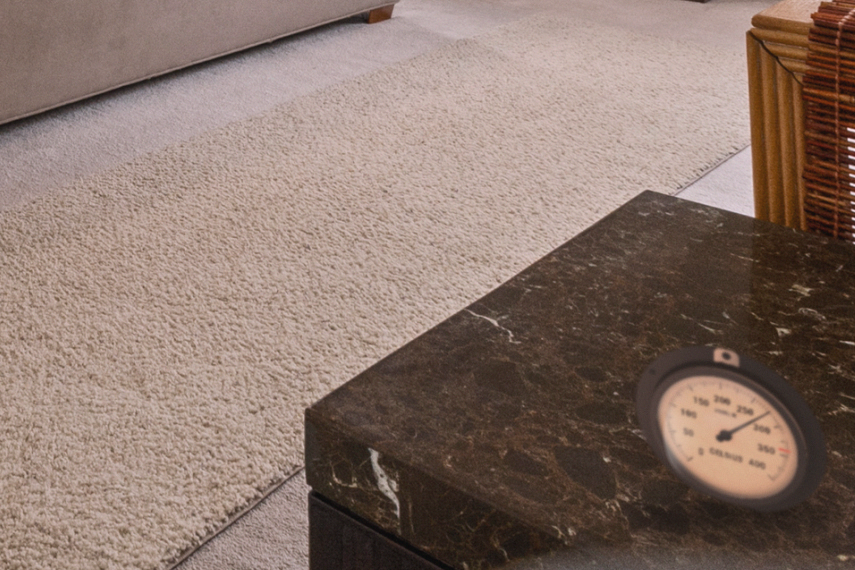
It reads 275 °C
